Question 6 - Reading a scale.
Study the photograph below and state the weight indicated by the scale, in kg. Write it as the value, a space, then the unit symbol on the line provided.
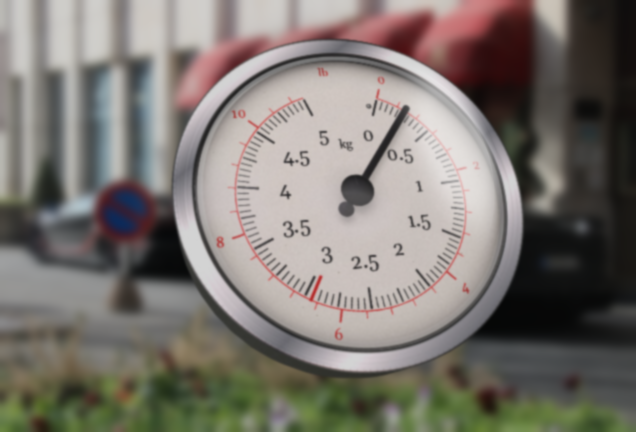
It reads 0.25 kg
